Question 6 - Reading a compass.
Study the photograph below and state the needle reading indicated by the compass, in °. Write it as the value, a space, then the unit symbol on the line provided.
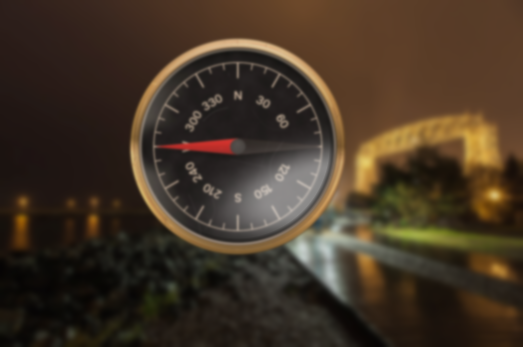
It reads 270 °
